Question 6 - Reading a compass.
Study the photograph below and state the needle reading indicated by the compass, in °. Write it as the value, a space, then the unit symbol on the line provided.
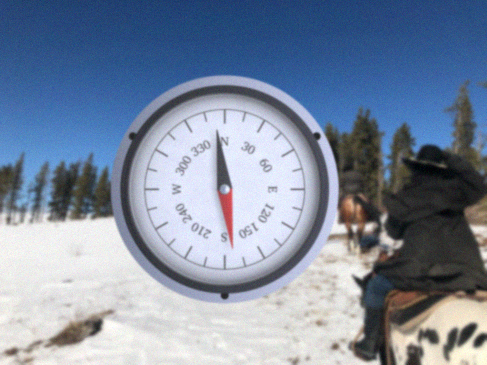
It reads 172.5 °
